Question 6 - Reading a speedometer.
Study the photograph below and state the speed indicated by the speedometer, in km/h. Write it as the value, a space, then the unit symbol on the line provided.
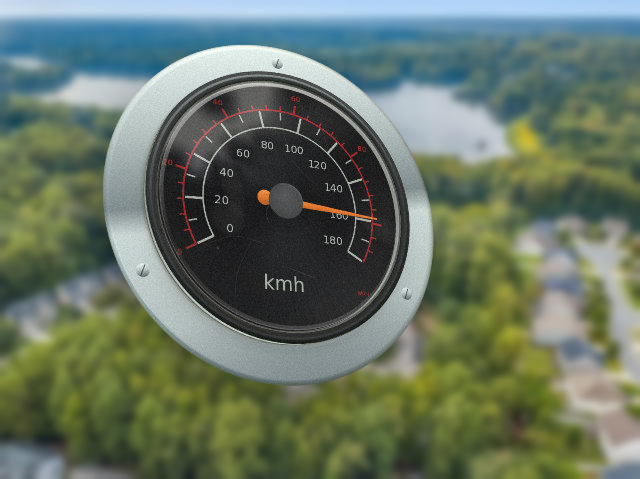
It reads 160 km/h
